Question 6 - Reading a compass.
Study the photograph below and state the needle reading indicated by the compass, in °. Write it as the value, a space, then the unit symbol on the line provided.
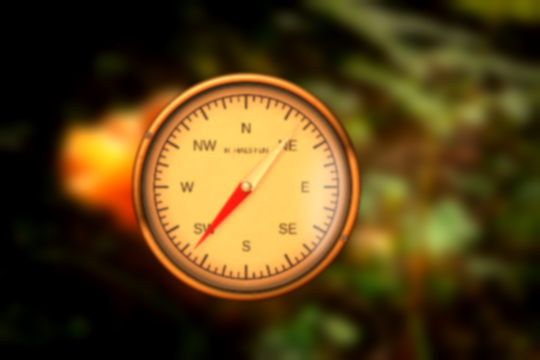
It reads 220 °
